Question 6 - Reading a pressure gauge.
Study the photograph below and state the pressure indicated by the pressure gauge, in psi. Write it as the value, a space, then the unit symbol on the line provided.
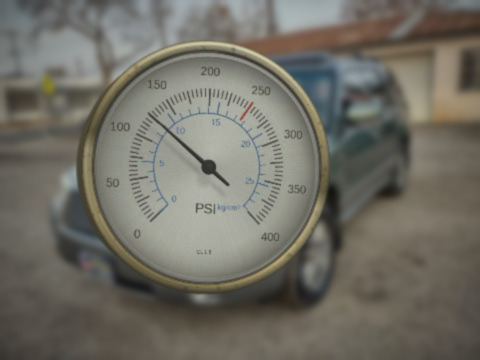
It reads 125 psi
